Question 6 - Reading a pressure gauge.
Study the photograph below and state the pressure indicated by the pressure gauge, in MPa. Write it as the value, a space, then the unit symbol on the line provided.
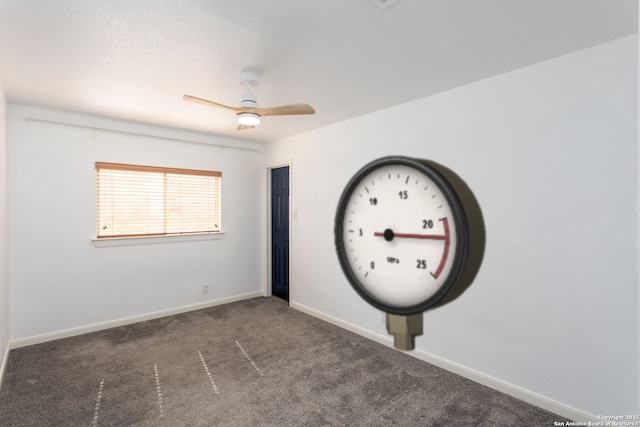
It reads 21.5 MPa
